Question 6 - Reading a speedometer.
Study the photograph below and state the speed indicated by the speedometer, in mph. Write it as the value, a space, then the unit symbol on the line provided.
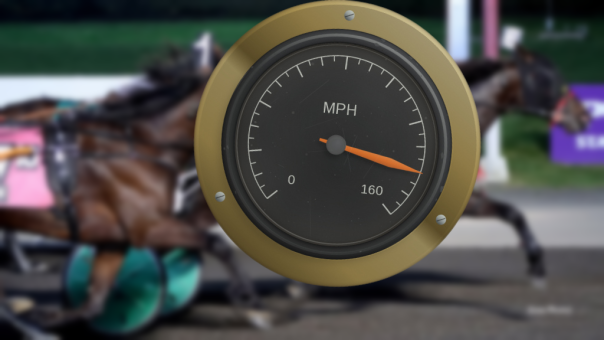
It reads 140 mph
